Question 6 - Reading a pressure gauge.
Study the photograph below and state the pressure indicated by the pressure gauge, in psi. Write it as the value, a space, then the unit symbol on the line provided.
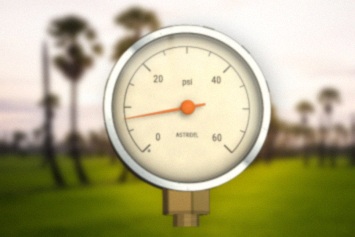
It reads 7.5 psi
